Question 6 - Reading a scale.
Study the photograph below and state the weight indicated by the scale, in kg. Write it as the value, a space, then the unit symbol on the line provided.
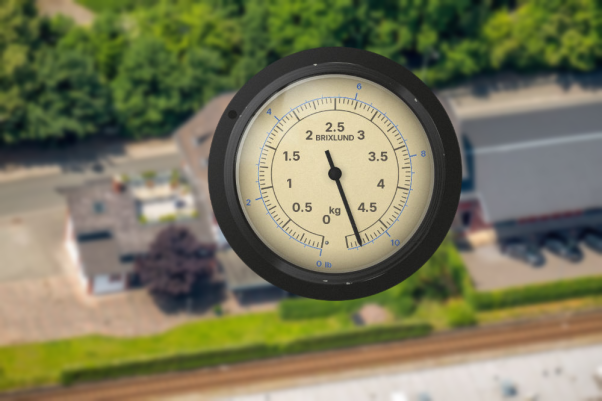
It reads 4.85 kg
